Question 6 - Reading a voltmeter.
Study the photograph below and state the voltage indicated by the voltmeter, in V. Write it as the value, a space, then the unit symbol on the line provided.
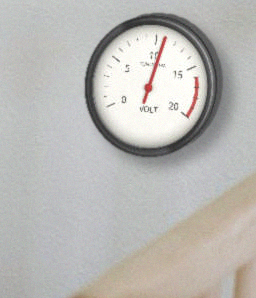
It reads 11 V
